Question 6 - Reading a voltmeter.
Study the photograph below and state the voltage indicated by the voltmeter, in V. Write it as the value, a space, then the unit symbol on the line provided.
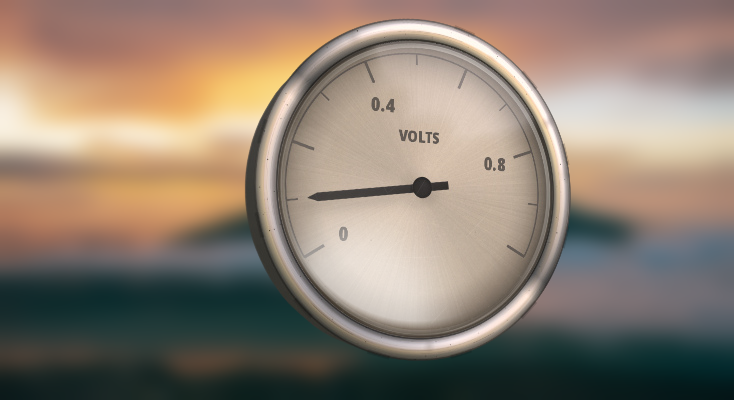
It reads 0.1 V
